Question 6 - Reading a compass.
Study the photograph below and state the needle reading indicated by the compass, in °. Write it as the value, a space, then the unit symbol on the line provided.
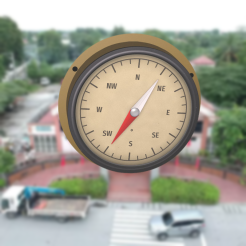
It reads 210 °
